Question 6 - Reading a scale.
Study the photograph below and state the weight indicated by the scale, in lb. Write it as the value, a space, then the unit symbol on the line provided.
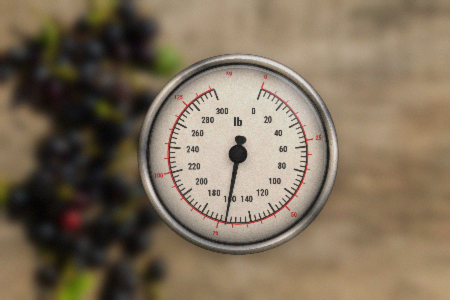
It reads 160 lb
